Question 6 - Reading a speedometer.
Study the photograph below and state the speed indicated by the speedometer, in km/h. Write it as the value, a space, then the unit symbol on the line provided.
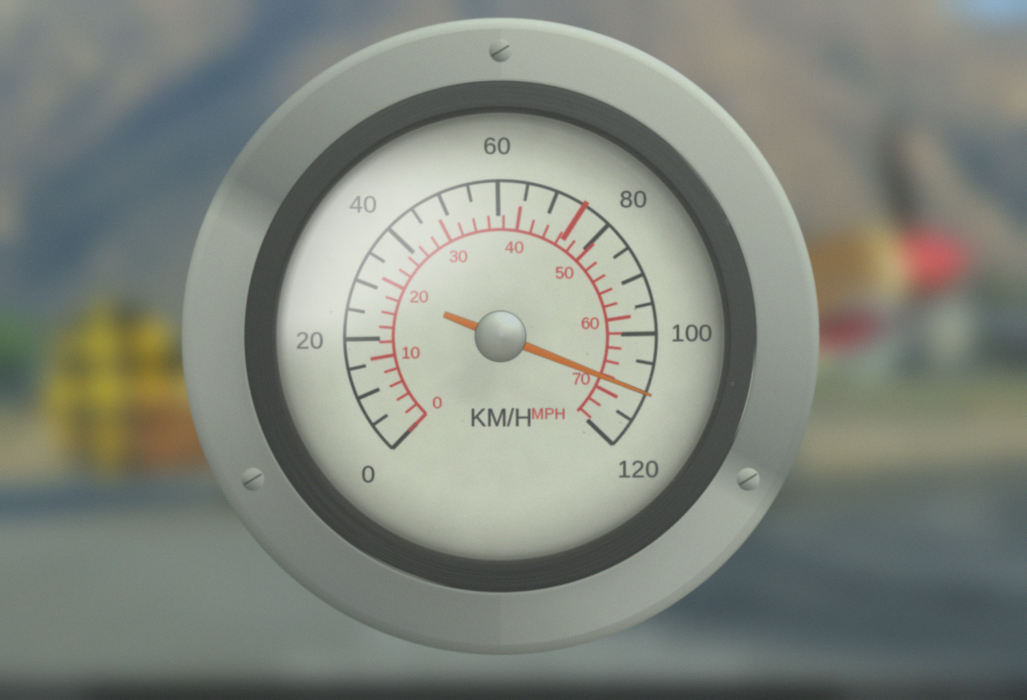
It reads 110 km/h
